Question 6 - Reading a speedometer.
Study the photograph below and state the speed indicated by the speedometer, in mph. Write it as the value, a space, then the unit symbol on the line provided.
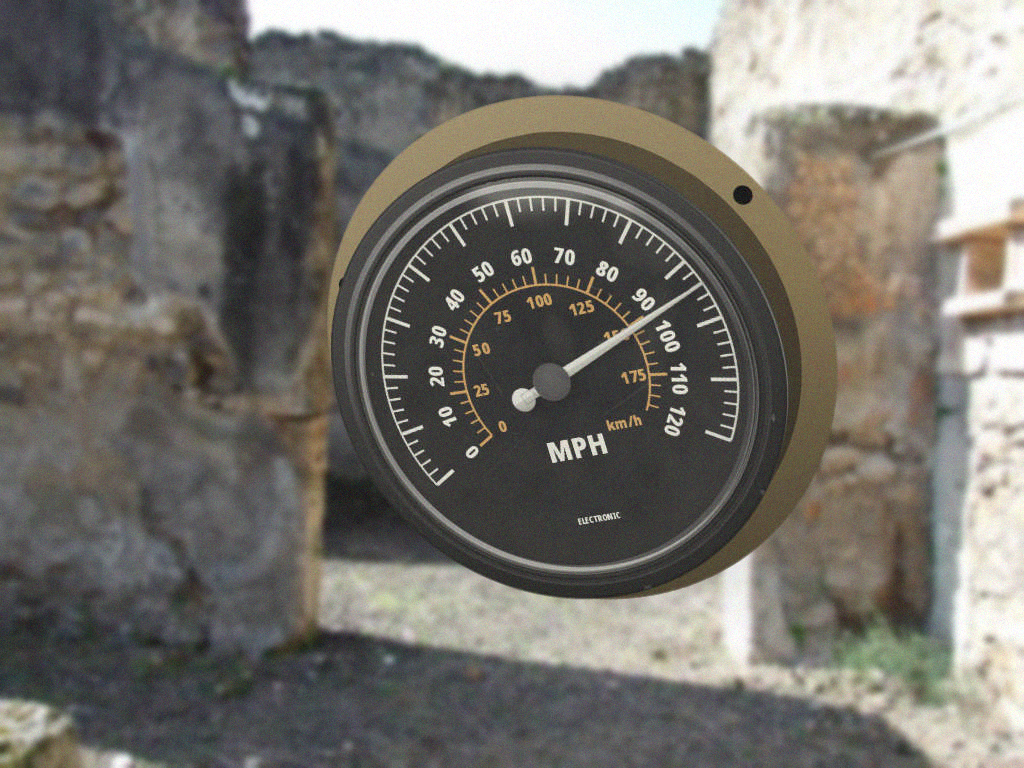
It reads 94 mph
